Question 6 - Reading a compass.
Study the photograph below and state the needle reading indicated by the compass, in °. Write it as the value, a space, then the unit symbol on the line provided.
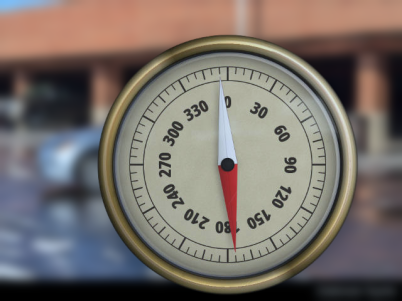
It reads 175 °
